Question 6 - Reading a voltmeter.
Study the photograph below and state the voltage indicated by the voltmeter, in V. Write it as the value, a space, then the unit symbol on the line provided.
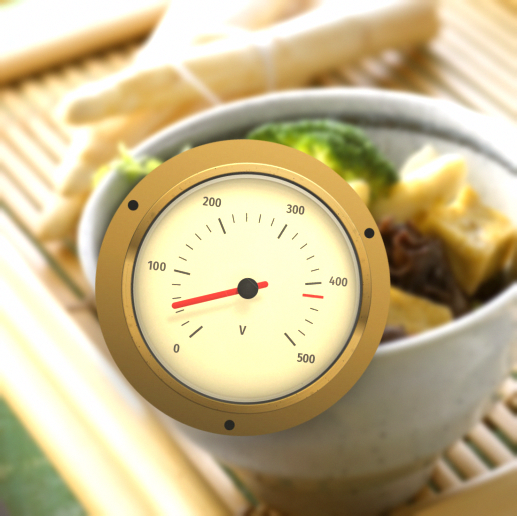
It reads 50 V
